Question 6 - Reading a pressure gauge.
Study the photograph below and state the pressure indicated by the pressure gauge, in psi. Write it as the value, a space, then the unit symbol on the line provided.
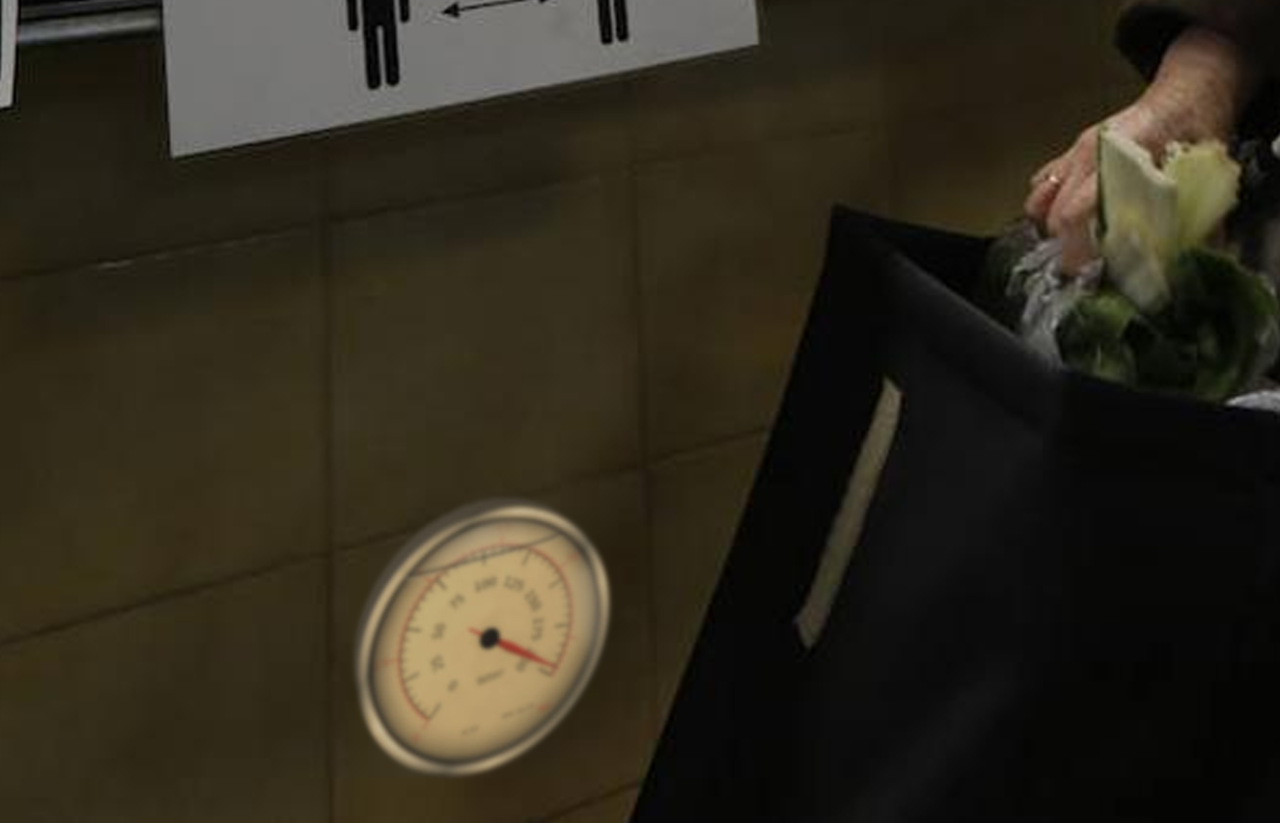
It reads 195 psi
